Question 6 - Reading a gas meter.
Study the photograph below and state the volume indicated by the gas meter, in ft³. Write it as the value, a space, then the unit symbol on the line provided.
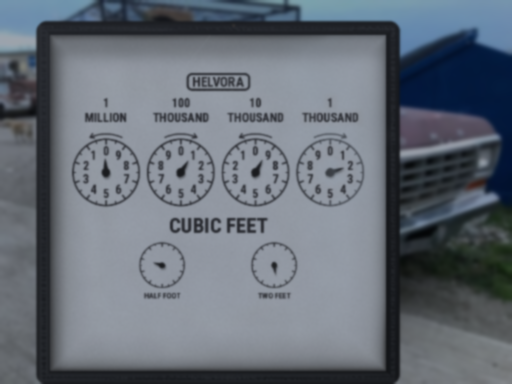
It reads 9200 ft³
